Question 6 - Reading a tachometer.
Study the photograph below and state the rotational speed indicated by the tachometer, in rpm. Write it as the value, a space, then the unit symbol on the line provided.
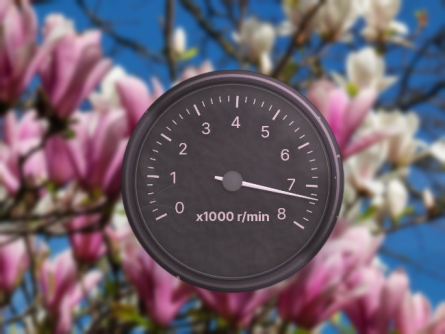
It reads 7300 rpm
